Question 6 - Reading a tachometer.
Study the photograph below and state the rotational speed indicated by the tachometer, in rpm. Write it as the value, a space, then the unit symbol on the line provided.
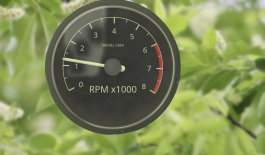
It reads 1250 rpm
